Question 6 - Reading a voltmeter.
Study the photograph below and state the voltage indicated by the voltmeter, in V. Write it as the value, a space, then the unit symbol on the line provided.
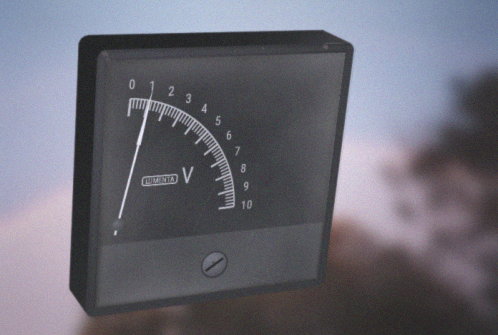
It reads 1 V
